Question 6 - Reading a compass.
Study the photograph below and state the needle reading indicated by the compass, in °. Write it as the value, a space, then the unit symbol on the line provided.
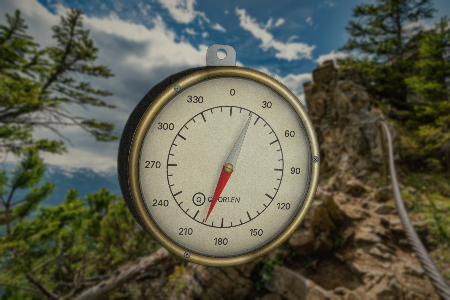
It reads 200 °
